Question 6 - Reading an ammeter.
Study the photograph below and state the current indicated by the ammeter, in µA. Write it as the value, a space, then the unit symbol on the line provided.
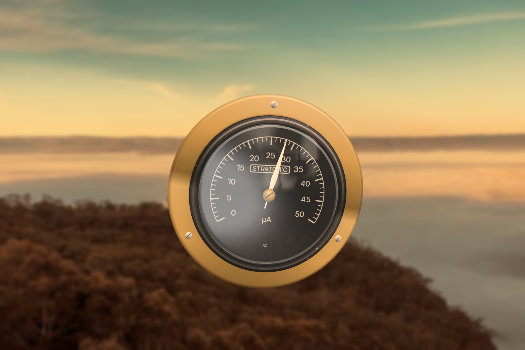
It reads 28 µA
